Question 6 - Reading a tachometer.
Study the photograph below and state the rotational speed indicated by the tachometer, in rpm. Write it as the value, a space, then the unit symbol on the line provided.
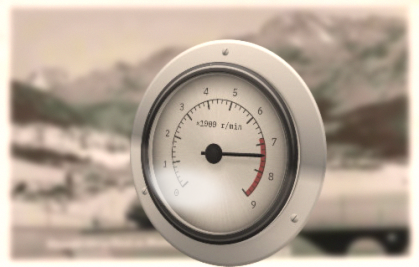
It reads 7400 rpm
